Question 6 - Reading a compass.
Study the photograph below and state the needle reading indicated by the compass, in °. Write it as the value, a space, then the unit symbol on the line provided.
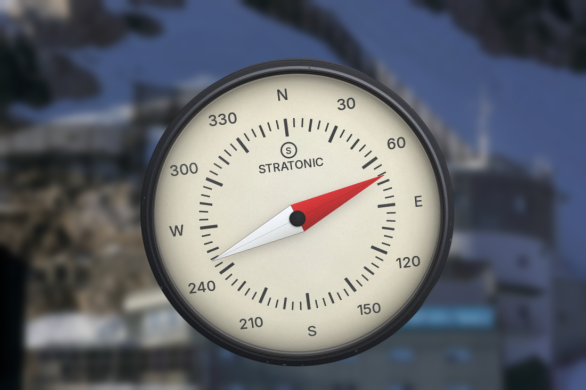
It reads 70 °
